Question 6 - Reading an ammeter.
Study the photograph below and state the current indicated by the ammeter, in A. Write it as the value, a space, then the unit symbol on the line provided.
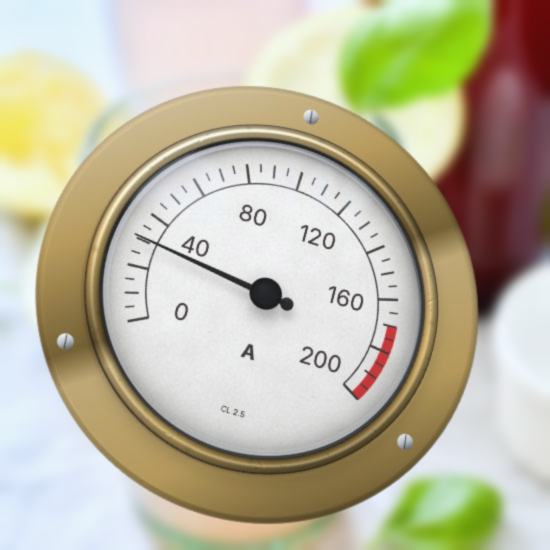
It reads 30 A
